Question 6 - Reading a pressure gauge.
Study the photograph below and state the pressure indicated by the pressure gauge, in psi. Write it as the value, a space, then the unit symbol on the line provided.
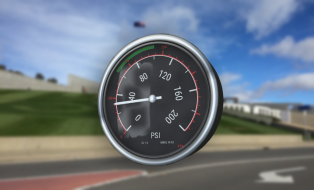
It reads 30 psi
